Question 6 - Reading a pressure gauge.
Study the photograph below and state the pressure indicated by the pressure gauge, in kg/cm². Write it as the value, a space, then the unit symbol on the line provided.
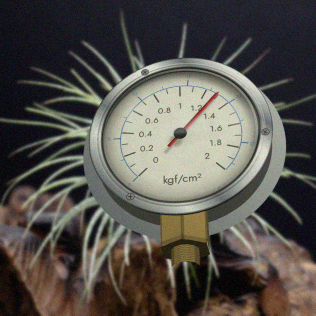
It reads 1.3 kg/cm²
